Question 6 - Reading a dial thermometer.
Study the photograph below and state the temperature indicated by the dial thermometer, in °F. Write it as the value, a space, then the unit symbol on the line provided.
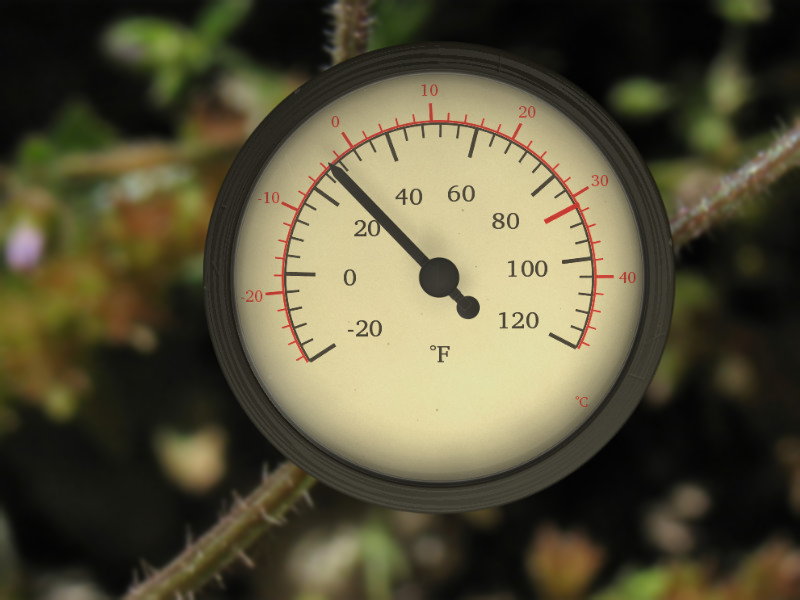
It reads 26 °F
